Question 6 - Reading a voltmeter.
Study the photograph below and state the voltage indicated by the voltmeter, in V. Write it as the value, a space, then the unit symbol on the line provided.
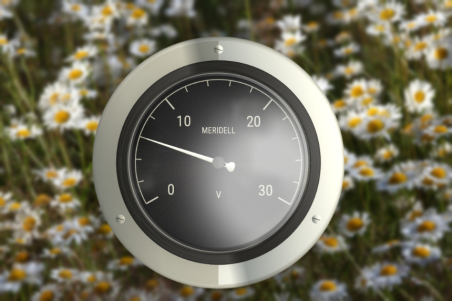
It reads 6 V
